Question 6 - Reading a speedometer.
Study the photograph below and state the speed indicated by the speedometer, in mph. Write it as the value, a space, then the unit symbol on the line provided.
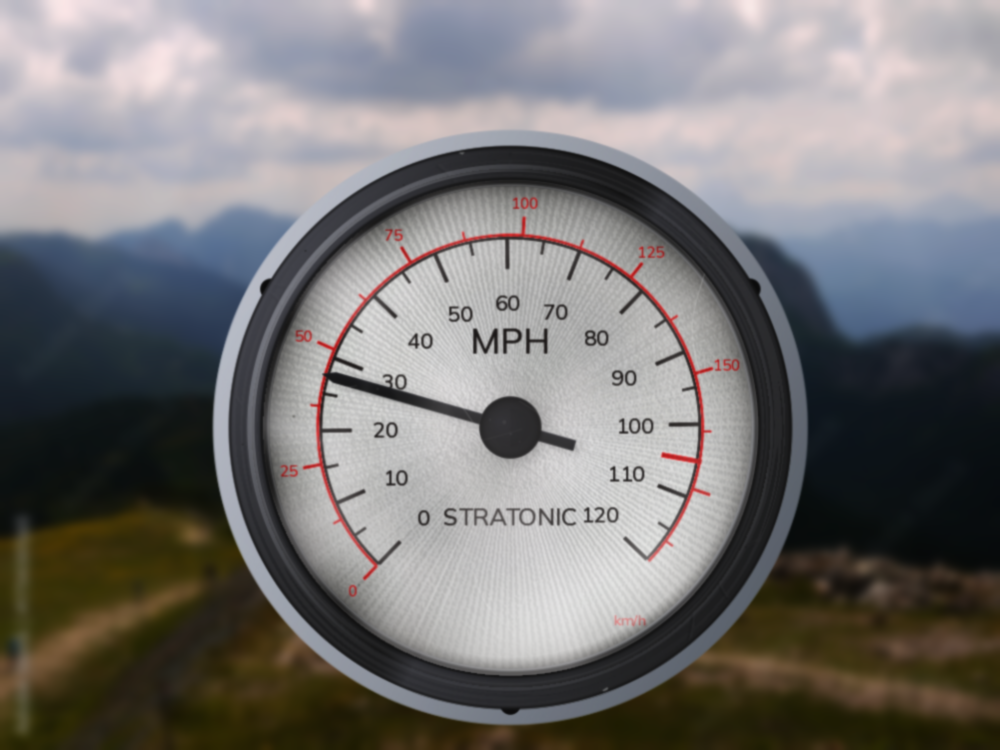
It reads 27.5 mph
